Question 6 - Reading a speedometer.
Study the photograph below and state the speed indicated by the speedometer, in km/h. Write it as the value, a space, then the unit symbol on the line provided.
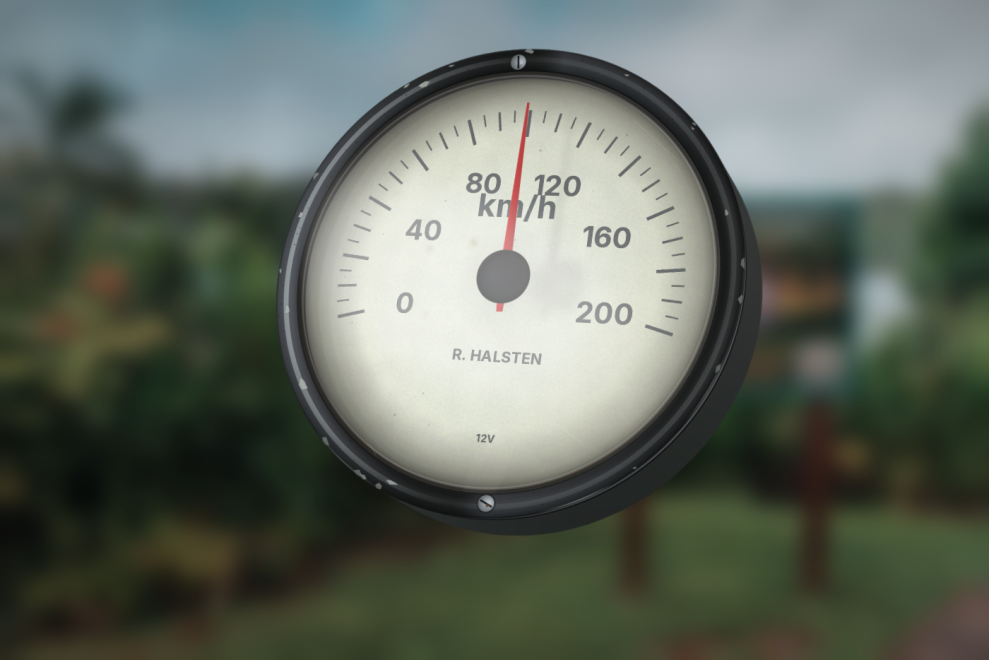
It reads 100 km/h
